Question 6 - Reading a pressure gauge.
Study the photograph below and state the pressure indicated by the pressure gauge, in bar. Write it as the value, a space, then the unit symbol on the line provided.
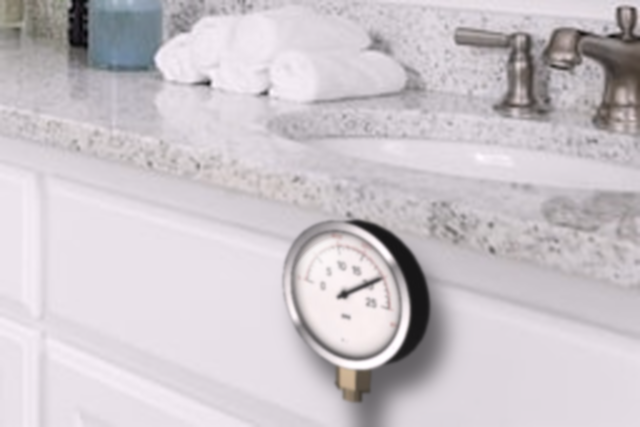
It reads 20 bar
